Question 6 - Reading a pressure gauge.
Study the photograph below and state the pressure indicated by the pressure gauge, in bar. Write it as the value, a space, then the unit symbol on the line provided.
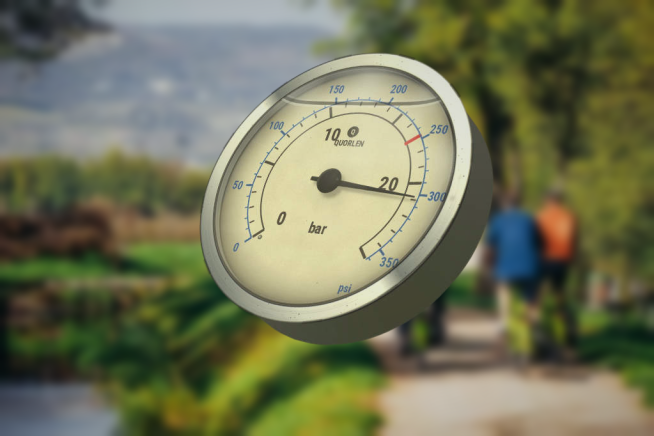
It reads 21 bar
